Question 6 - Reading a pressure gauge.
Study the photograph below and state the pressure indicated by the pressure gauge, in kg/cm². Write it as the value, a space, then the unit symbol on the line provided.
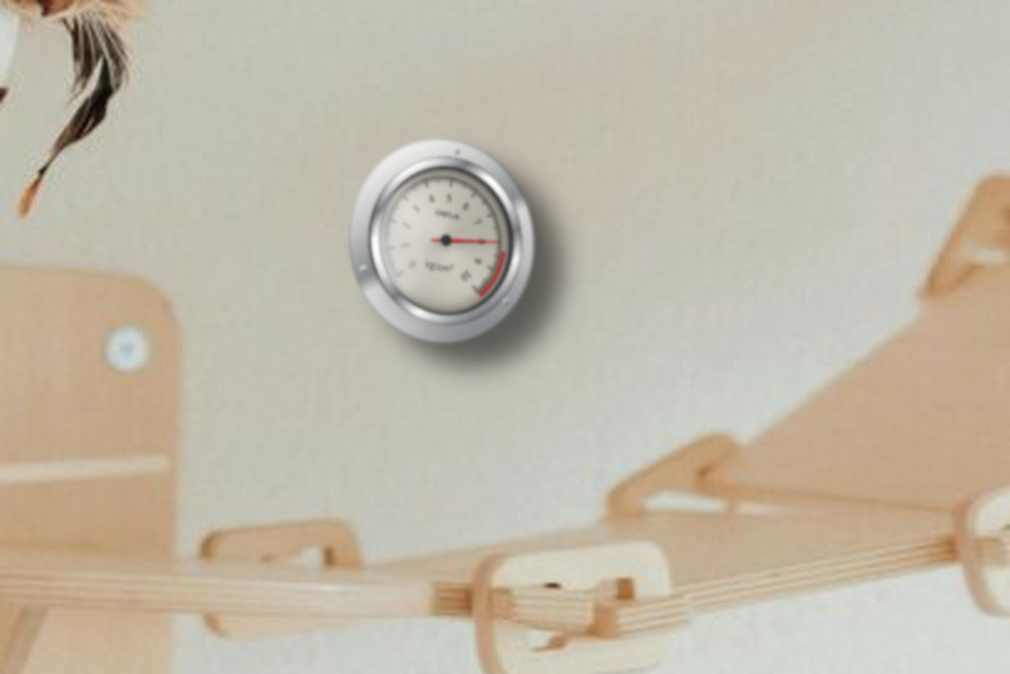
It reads 8 kg/cm²
